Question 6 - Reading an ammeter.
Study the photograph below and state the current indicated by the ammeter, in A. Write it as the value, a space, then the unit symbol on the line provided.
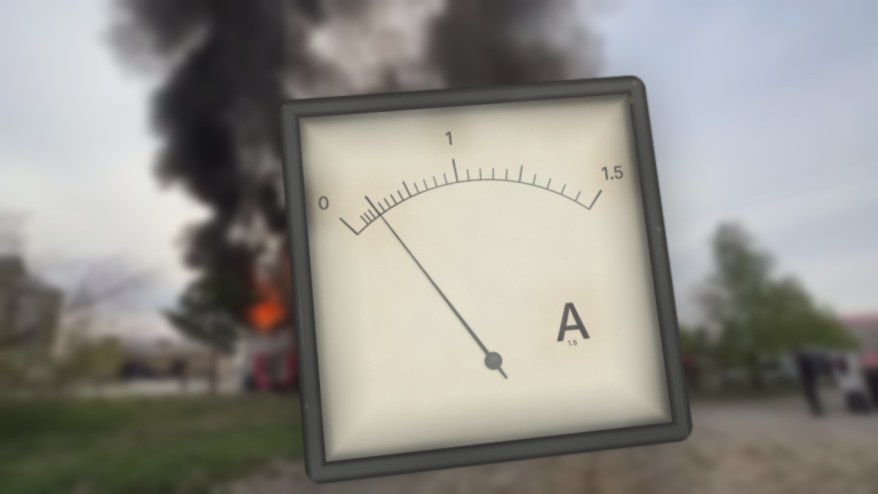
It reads 0.5 A
